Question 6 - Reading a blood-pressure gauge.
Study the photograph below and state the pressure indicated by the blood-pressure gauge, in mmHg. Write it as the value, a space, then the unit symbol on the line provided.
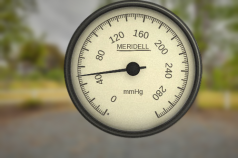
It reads 50 mmHg
